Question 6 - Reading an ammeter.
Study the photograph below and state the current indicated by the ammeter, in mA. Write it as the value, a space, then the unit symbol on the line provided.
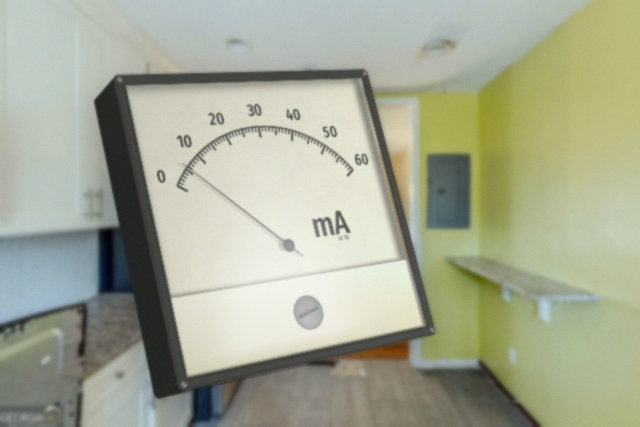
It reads 5 mA
